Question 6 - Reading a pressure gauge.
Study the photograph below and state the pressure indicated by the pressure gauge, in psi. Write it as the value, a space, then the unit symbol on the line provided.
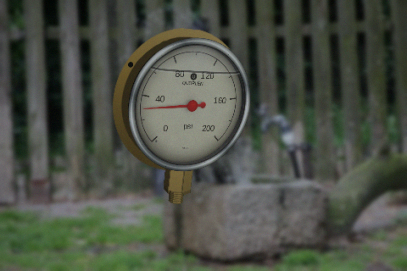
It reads 30 psi
